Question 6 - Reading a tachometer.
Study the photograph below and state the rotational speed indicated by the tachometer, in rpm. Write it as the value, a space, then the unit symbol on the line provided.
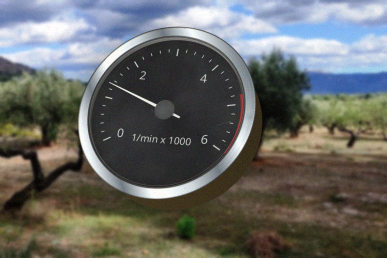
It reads 1300 rpm
